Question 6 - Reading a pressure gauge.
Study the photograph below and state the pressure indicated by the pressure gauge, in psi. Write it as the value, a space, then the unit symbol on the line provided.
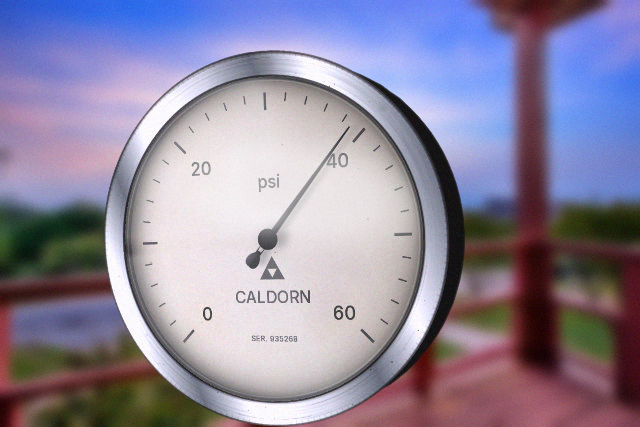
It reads 39 psi
